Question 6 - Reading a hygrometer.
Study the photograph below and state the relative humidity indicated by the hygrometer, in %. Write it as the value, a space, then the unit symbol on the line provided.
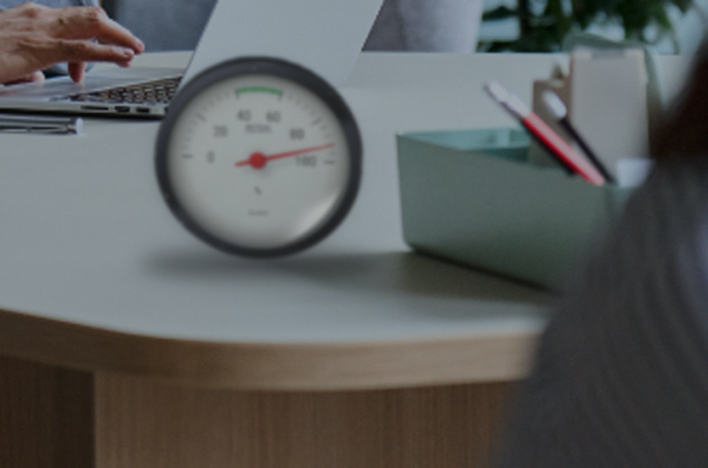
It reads 92 %
